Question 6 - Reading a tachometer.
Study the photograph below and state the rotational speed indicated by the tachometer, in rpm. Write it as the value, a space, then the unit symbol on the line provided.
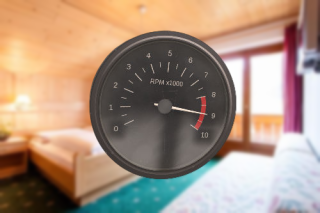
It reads 9000 rpm
